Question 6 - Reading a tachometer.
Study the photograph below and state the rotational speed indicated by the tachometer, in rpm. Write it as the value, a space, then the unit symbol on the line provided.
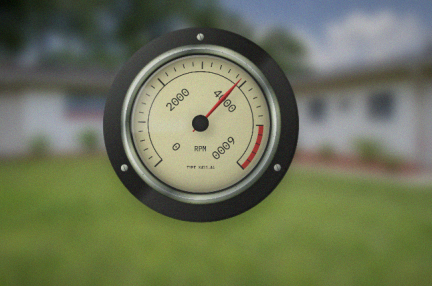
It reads 3900 rpm
